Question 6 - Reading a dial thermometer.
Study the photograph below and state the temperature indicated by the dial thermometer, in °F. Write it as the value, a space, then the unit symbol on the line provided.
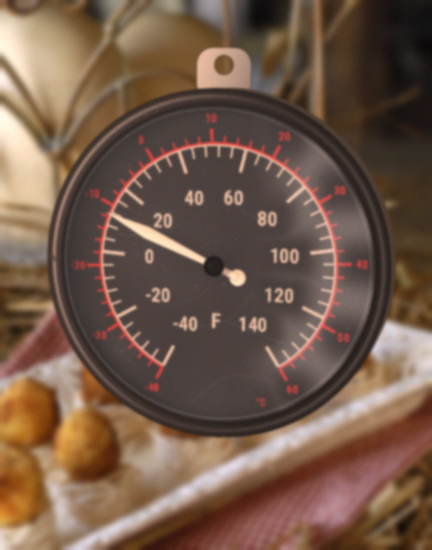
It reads 12 °F
